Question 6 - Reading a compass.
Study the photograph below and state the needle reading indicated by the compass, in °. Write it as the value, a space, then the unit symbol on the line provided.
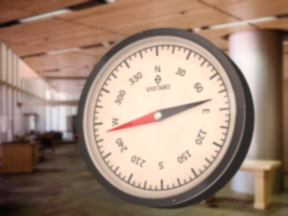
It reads 260 °
